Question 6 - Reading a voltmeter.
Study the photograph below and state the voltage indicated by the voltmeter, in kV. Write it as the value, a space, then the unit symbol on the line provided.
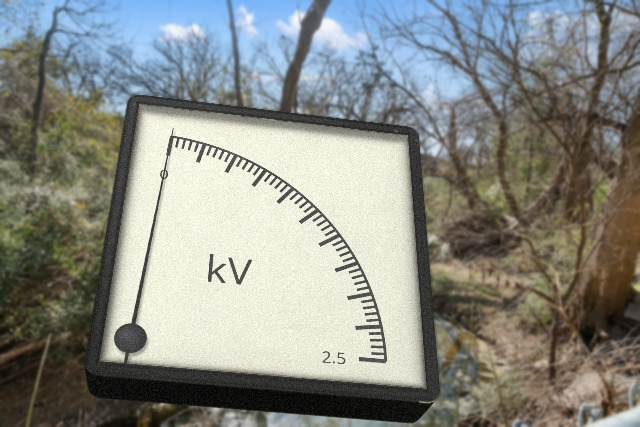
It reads 0 kV
